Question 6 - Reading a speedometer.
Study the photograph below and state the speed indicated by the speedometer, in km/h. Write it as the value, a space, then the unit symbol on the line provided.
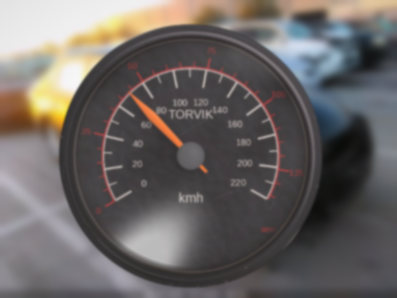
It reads 70 km/h
